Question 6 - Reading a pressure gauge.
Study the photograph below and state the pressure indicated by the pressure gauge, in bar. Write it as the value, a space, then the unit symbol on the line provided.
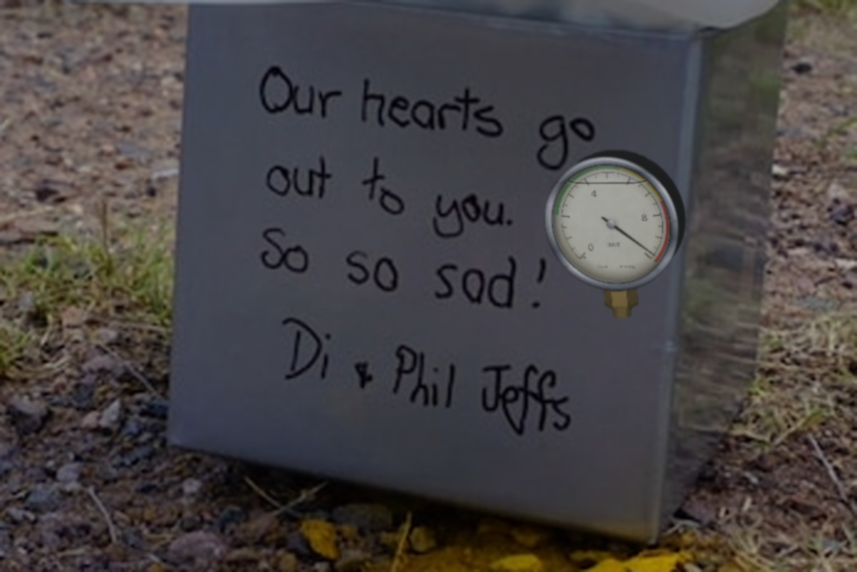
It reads 9.75 bar
